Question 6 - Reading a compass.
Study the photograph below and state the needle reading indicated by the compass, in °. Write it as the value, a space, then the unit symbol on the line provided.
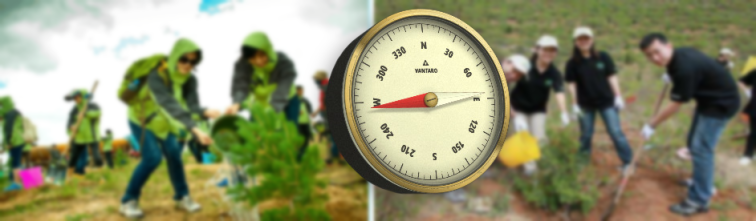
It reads 265 °
